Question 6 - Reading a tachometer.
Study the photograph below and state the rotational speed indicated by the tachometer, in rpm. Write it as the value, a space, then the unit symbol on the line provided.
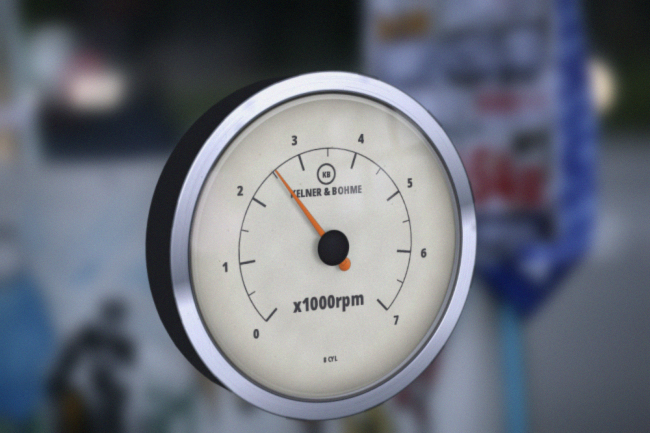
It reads 2500 rpm
